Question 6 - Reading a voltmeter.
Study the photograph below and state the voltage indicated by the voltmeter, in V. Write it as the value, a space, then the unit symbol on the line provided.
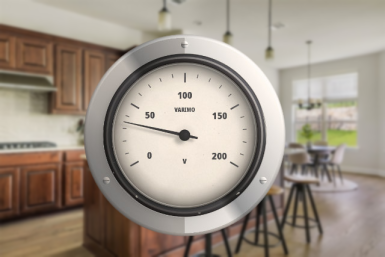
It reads 35 V
